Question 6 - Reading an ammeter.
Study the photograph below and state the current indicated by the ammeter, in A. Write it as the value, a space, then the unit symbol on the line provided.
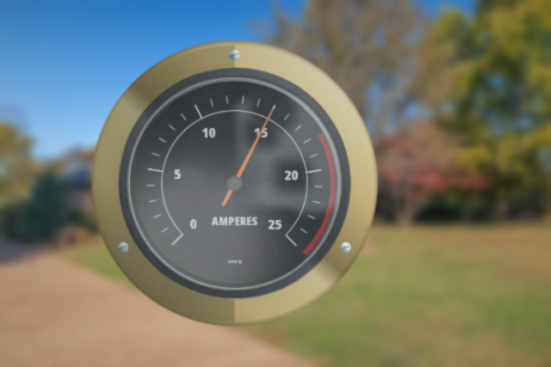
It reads 15 A
